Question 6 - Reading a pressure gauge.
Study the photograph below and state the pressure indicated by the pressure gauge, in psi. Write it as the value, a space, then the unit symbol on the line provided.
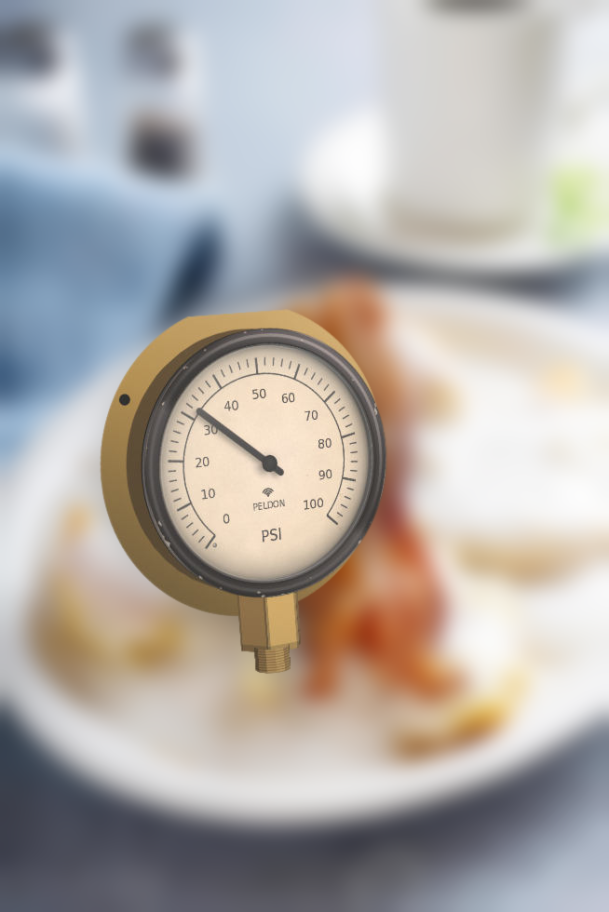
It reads 32 psi
